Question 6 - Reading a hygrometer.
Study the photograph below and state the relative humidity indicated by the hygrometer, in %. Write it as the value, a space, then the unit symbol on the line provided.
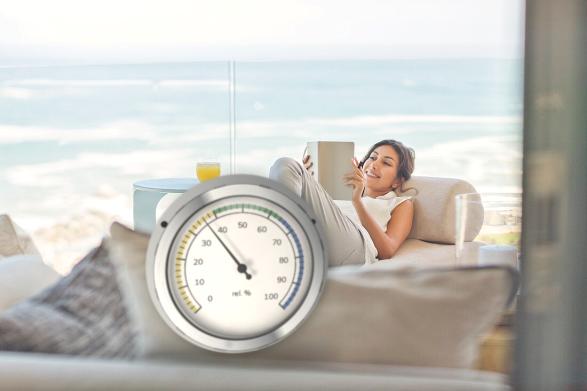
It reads 36 %
